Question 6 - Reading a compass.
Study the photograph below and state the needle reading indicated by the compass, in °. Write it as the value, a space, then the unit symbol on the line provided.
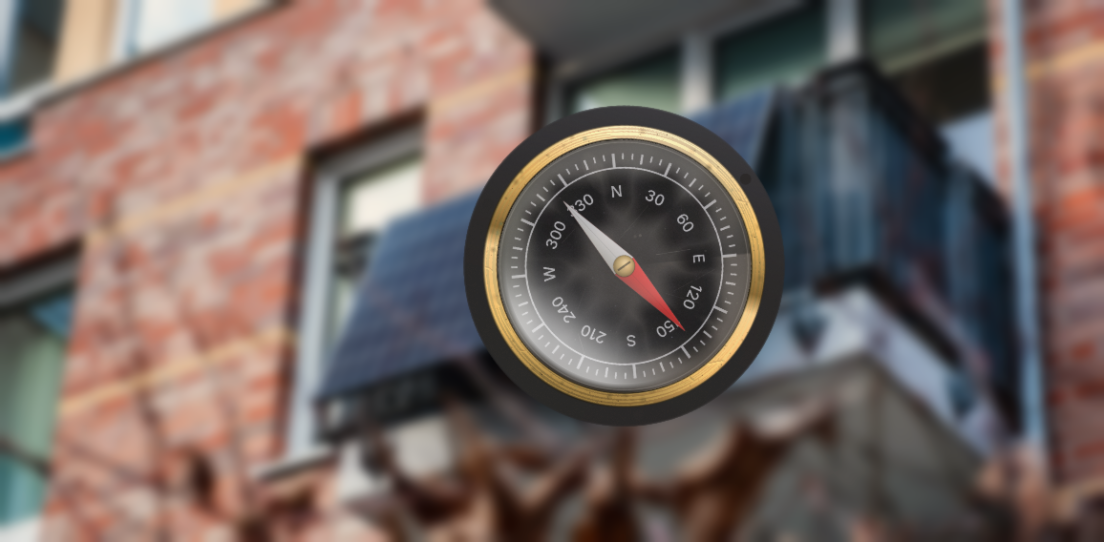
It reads 142.5 °
